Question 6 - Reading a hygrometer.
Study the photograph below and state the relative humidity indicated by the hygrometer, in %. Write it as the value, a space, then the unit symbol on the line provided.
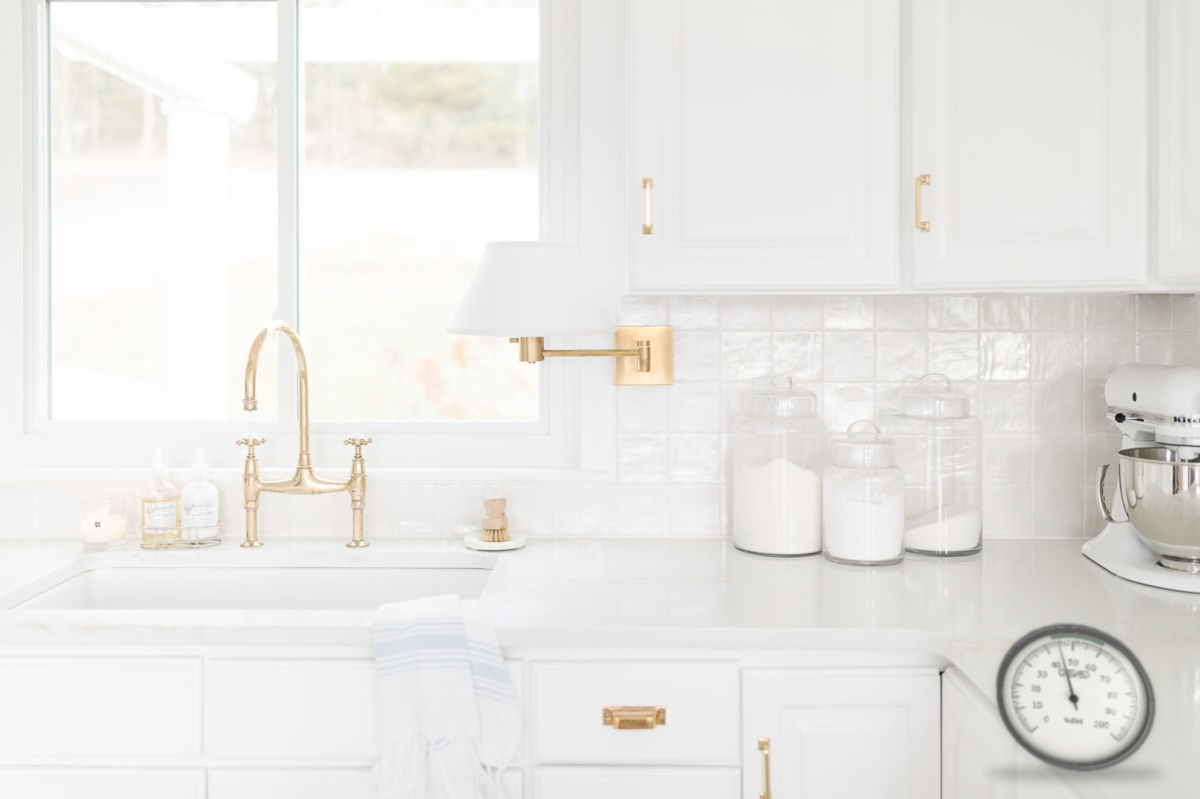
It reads 45 %
